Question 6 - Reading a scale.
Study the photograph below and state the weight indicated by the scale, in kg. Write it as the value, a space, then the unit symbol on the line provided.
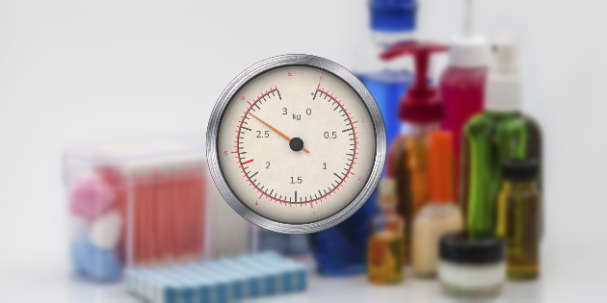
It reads 2.65 kg
